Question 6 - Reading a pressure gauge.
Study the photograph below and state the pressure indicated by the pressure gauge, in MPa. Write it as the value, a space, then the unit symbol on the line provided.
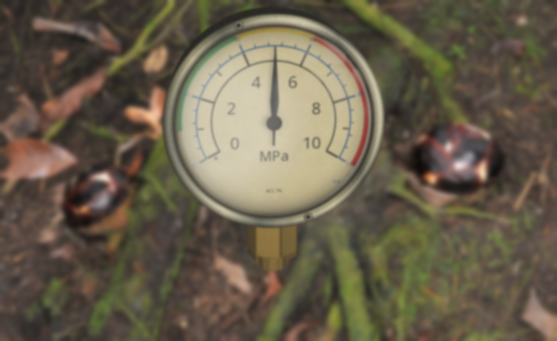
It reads 5 MPa
